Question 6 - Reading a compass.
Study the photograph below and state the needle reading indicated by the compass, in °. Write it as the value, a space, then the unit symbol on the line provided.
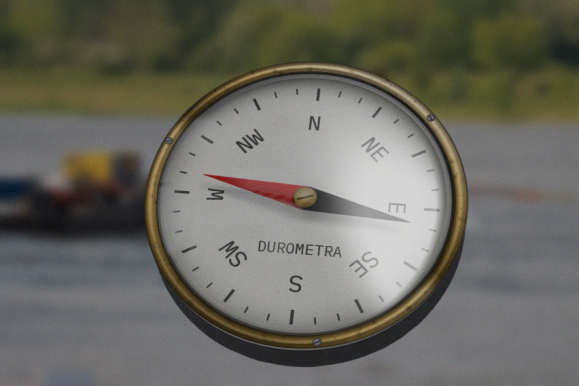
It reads 280 °
